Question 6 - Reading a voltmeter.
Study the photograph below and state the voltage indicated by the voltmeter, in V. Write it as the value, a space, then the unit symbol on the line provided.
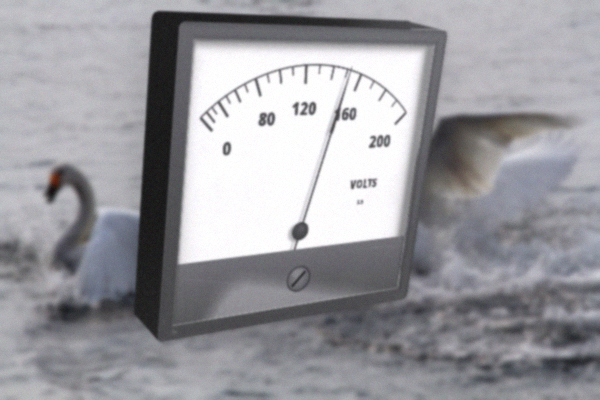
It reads 150 V
